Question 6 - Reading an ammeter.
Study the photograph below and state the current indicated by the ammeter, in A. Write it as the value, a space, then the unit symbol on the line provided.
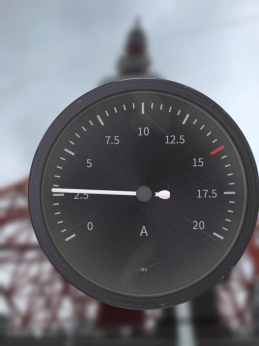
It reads 2.75 A
